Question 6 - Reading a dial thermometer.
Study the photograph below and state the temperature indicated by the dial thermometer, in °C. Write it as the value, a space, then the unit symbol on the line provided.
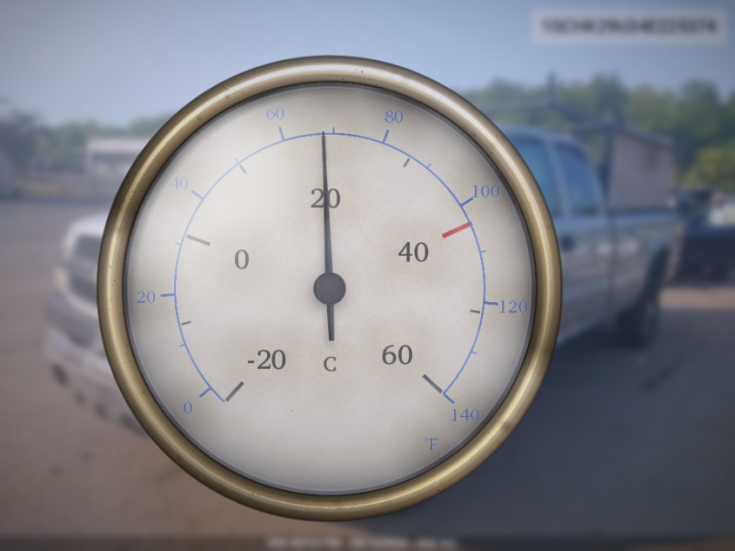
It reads 20 °C
